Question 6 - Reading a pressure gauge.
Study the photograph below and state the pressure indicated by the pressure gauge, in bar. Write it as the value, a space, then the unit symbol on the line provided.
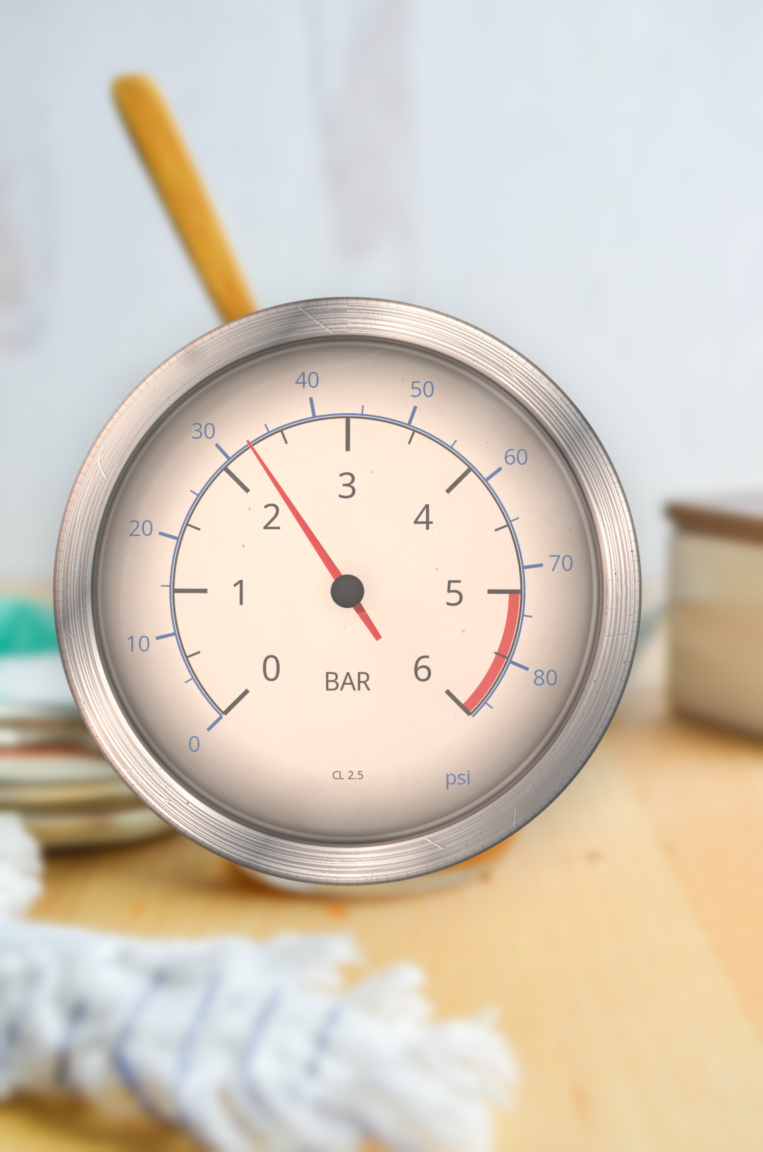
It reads 2.25 bar
